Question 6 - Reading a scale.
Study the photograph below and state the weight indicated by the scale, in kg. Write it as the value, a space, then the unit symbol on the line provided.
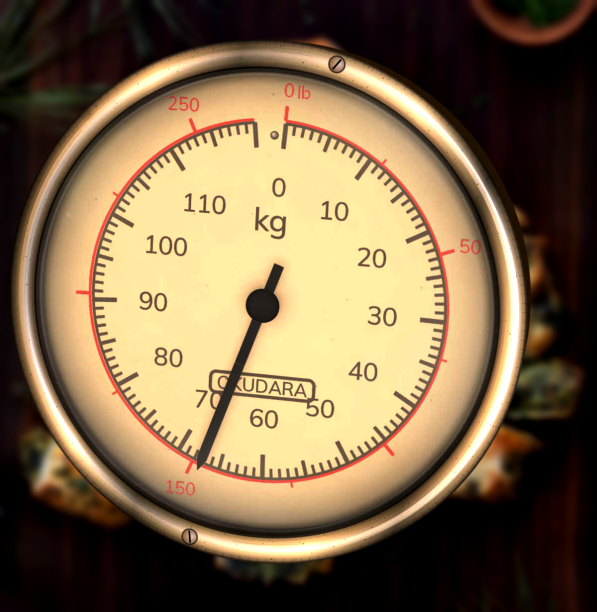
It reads 67 kg
